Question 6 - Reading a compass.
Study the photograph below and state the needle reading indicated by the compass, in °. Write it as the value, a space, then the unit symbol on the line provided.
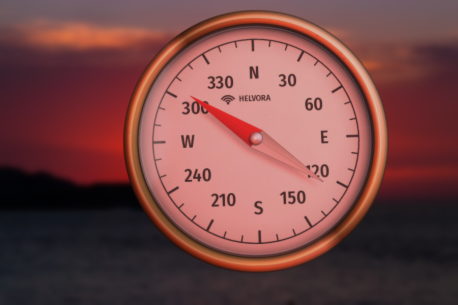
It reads 305 °
